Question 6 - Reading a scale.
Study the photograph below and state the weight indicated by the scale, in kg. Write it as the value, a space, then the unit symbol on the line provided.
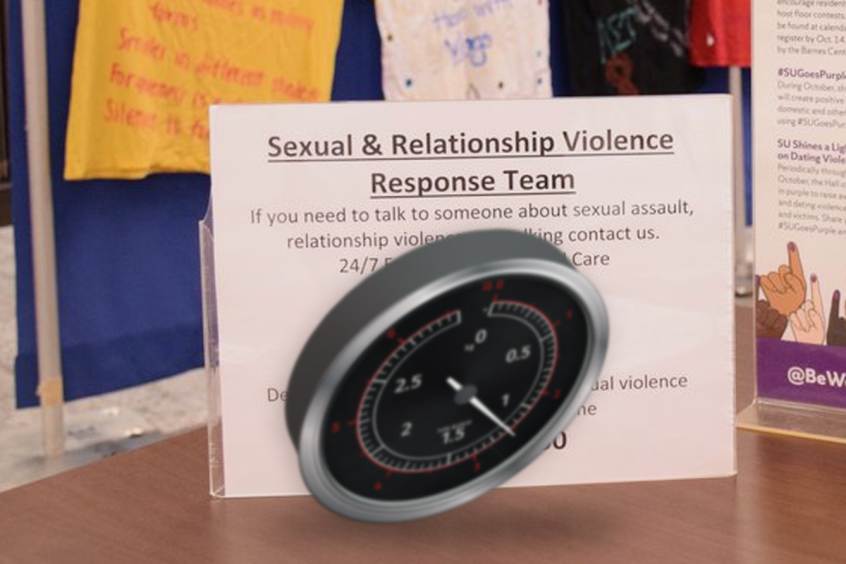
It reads 1.15 kg
